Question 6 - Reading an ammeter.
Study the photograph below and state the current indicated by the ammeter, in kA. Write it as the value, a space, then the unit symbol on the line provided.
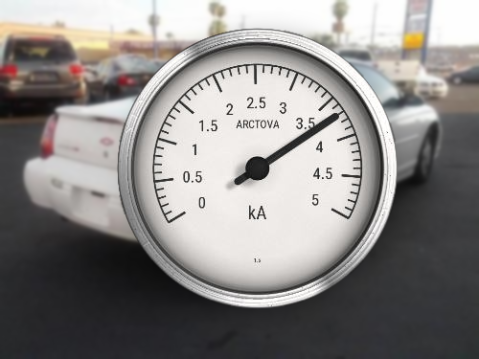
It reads 3.7 kA
